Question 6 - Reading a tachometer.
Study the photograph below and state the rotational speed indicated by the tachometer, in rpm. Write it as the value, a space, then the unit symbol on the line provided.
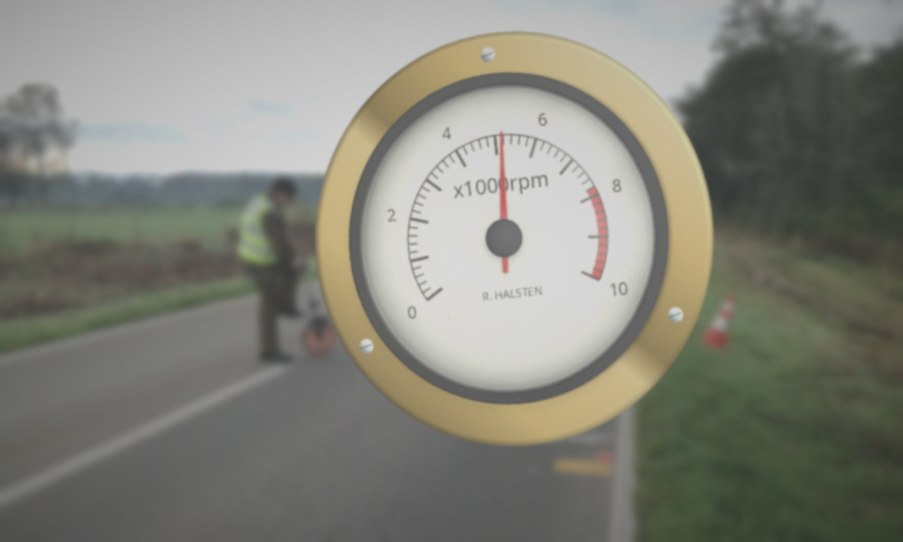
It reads 5200 rpm
